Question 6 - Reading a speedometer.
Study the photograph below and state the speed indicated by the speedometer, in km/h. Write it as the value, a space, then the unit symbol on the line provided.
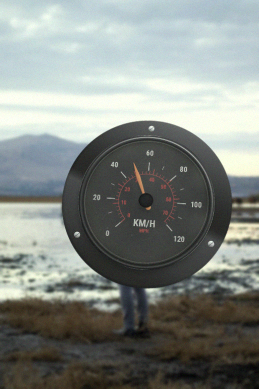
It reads 50 km/h
